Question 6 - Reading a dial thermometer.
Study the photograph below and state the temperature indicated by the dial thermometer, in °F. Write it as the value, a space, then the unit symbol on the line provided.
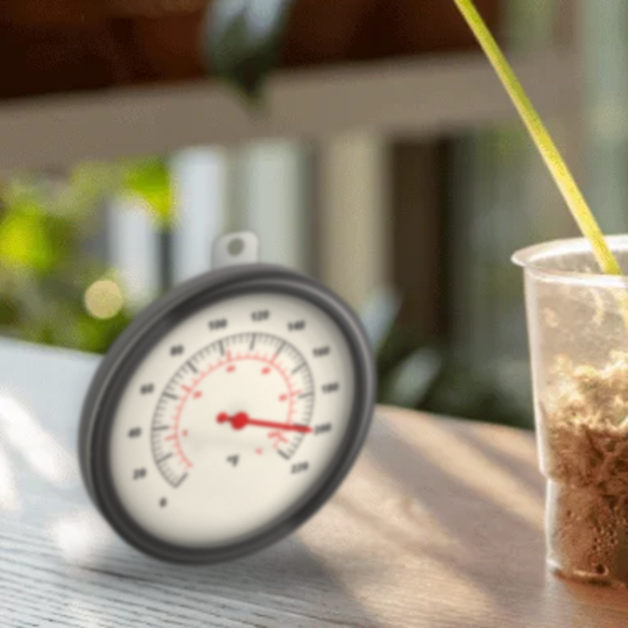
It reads 200 °F
